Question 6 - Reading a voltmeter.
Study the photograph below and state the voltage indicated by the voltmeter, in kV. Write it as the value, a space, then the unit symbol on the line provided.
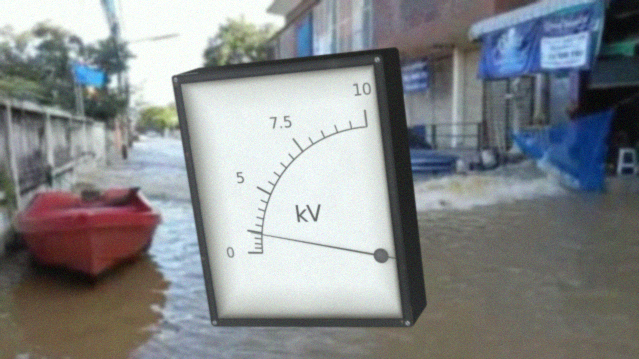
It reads 2.5 kV
